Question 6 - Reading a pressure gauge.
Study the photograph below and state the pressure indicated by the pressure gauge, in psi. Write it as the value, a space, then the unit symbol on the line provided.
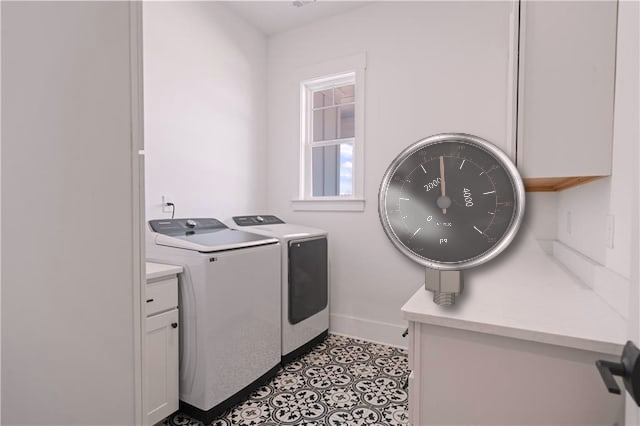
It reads 2500 psi
